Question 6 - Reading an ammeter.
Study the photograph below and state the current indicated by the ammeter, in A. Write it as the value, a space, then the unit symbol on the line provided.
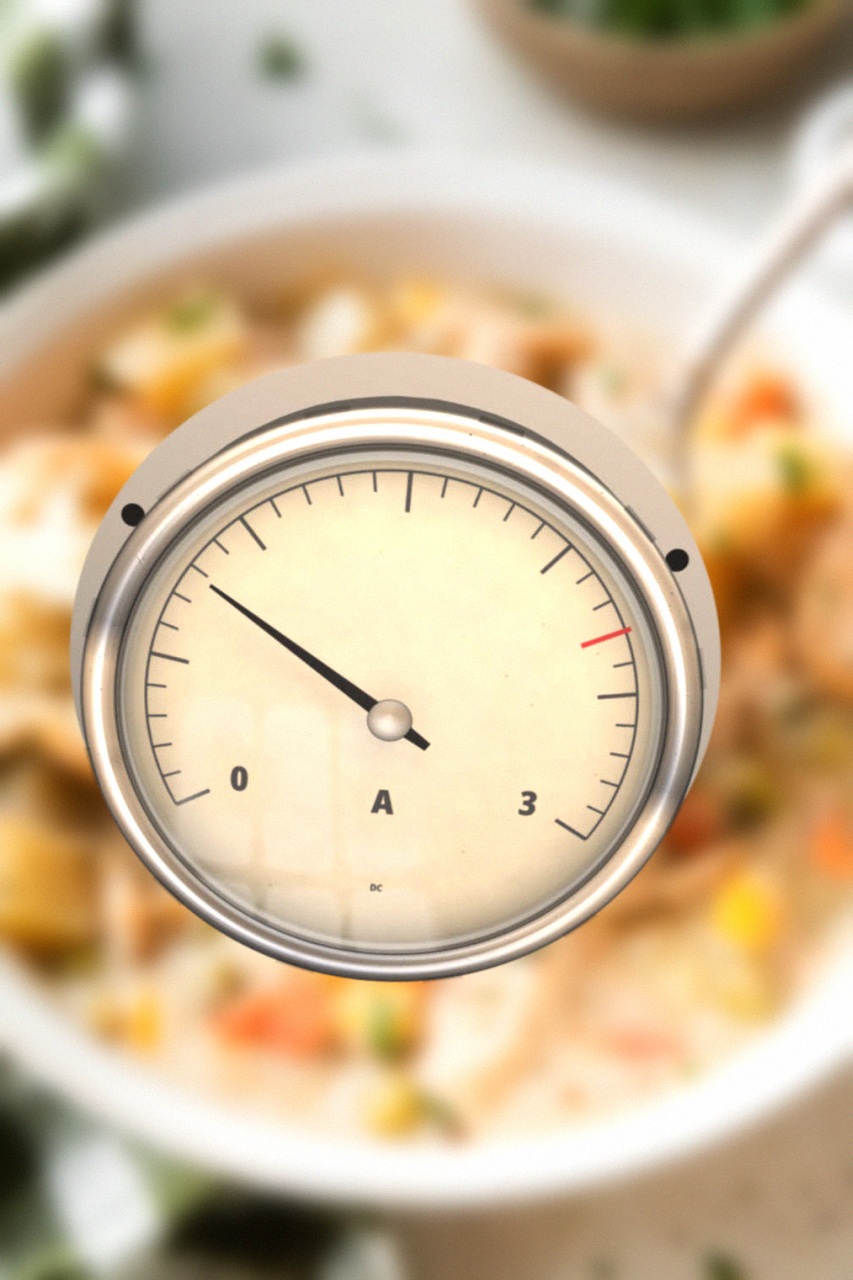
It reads 0.8 A
